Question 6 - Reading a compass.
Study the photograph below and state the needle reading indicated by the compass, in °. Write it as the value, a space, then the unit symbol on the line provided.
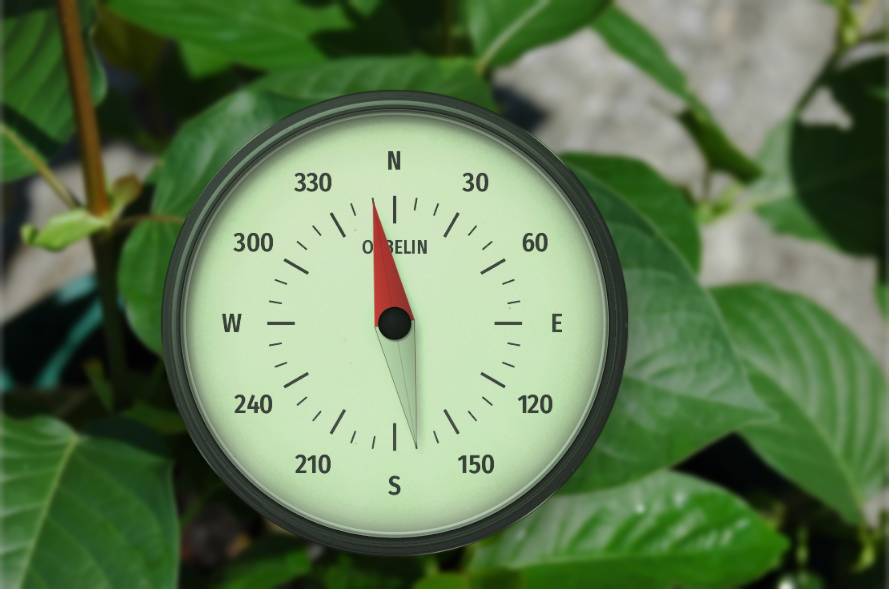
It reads 350 °
